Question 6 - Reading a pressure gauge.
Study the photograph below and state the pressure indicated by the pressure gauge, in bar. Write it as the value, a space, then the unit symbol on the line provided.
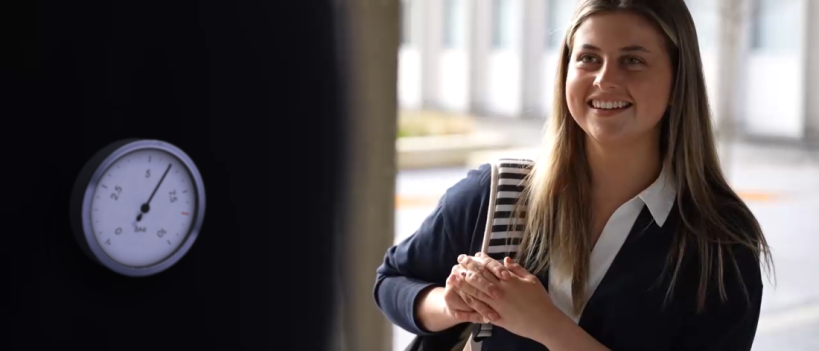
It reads 6 bar
